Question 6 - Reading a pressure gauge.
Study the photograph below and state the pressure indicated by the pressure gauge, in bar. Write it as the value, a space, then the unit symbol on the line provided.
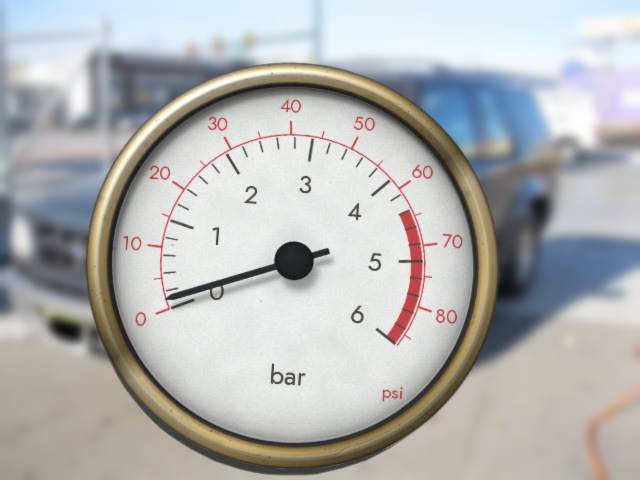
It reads 0.1 bar
